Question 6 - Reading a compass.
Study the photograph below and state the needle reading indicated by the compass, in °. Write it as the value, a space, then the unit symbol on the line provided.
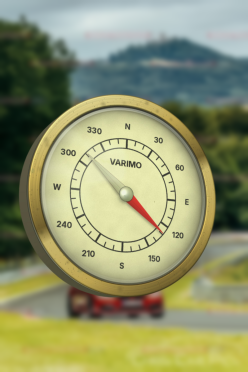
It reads 130 °
